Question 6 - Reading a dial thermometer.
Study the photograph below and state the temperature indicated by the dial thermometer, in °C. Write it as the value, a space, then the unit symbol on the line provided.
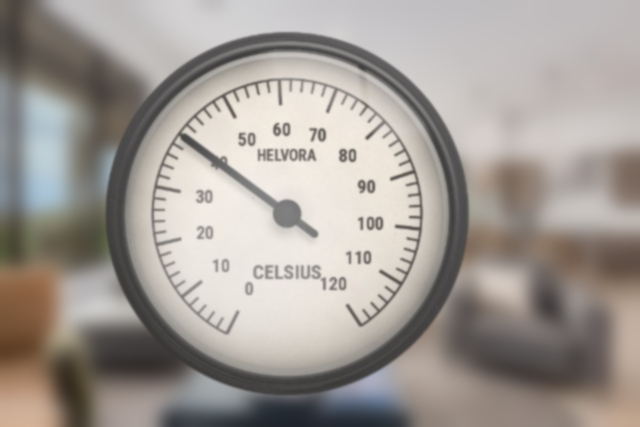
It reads 40 °C
